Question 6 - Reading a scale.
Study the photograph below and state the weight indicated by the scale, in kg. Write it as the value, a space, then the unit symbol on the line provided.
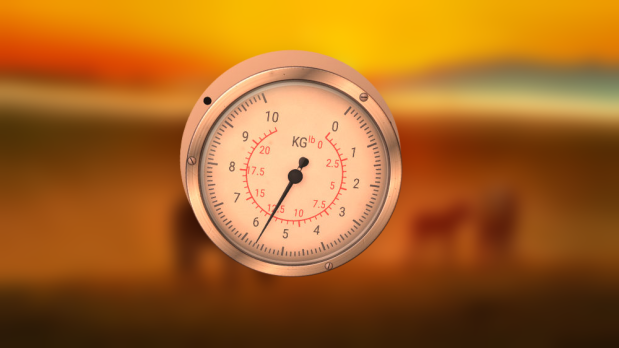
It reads 5.7 kg
